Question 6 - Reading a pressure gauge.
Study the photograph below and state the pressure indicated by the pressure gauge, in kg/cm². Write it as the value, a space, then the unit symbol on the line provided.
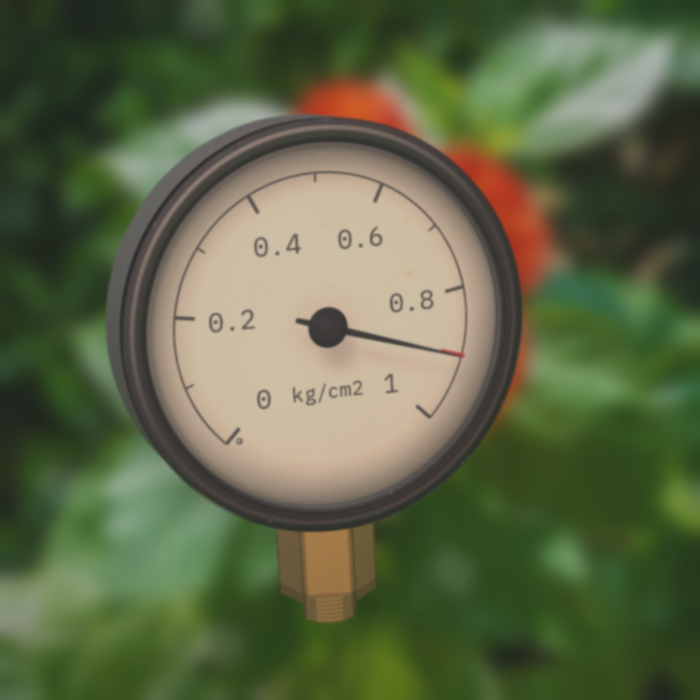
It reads 0.9 kg/cm²
